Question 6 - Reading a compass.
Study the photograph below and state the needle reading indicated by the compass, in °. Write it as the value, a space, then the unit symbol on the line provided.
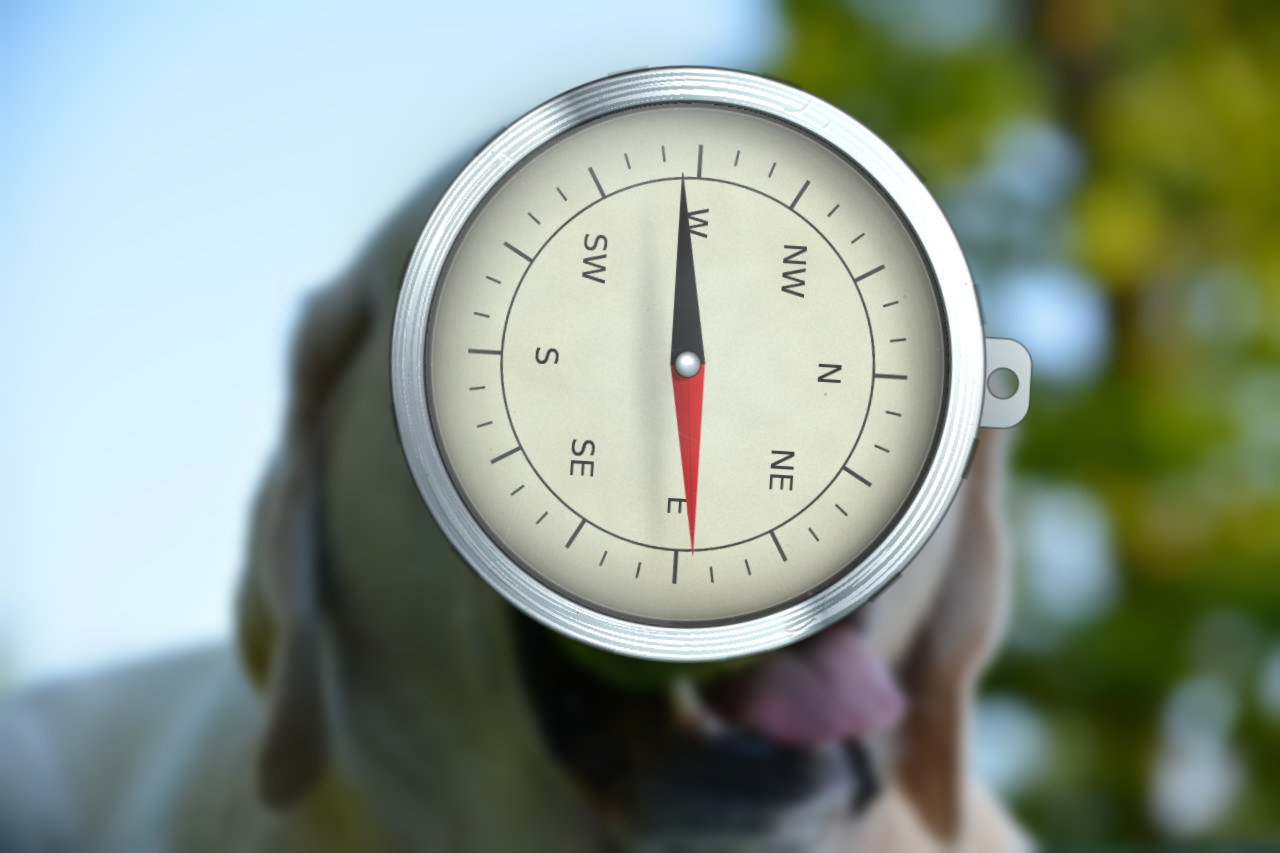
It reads 85 °
